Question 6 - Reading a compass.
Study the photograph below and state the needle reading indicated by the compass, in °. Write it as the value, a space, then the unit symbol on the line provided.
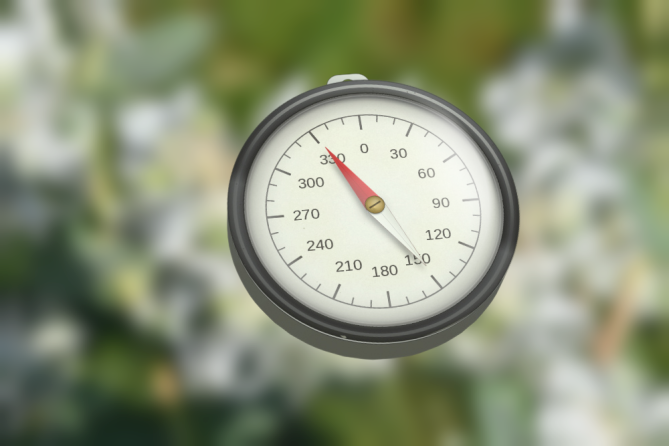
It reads 330 °
